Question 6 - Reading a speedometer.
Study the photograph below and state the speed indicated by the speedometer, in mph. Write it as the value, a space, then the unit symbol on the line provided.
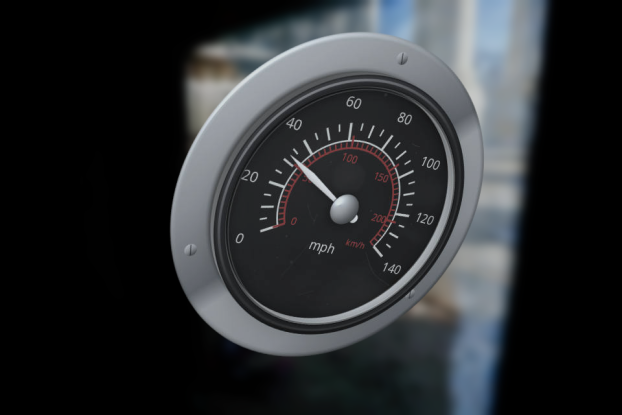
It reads 32.5 mph
